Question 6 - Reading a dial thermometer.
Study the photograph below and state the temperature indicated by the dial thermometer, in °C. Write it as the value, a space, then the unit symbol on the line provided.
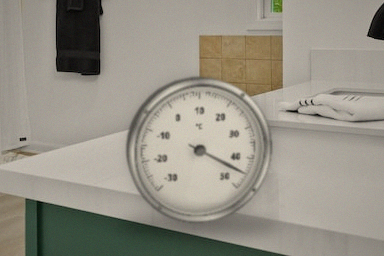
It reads 45 °C
